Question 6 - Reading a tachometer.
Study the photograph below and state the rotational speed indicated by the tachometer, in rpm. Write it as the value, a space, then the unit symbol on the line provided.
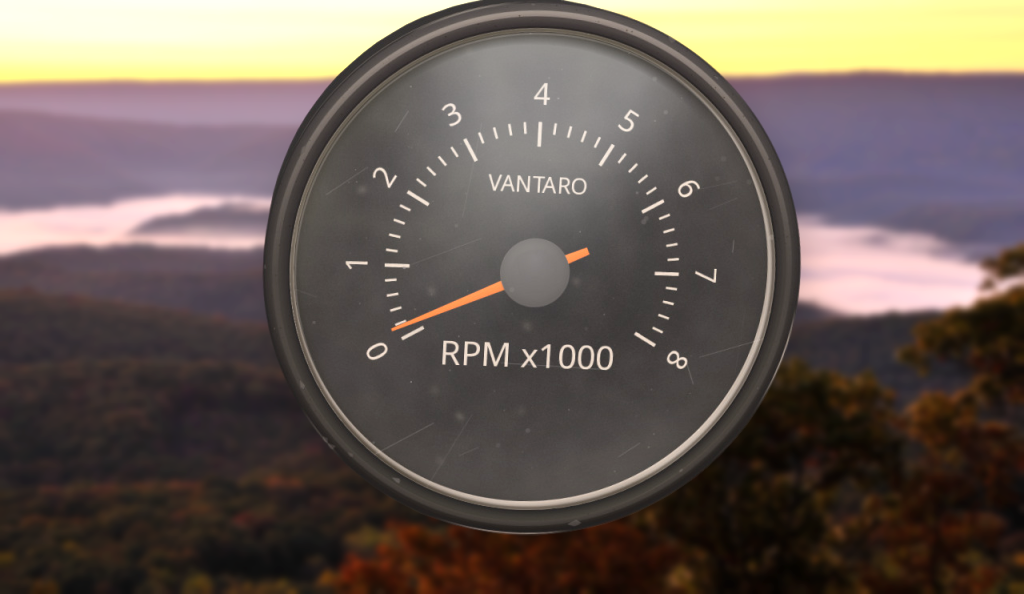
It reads 200 rpm
